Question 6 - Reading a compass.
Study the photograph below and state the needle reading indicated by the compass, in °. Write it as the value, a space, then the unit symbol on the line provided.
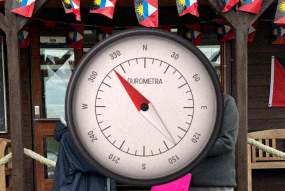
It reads 320 °
